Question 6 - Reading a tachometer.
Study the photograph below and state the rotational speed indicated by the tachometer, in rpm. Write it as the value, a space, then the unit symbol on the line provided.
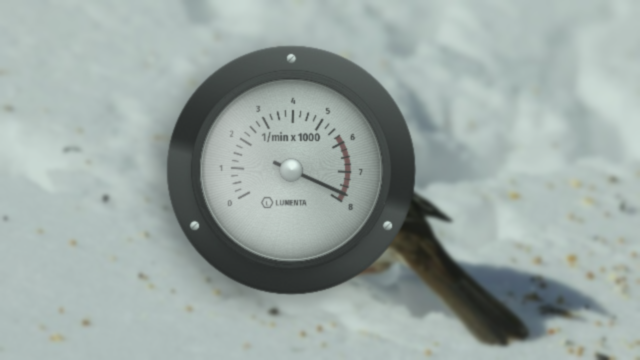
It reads 7750 rpm
